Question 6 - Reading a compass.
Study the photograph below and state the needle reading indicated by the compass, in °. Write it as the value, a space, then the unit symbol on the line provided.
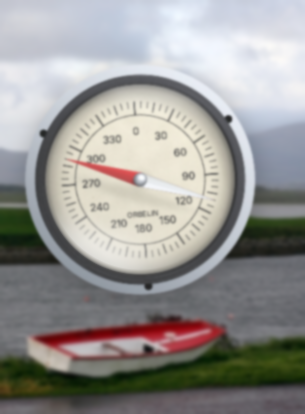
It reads 290 °
